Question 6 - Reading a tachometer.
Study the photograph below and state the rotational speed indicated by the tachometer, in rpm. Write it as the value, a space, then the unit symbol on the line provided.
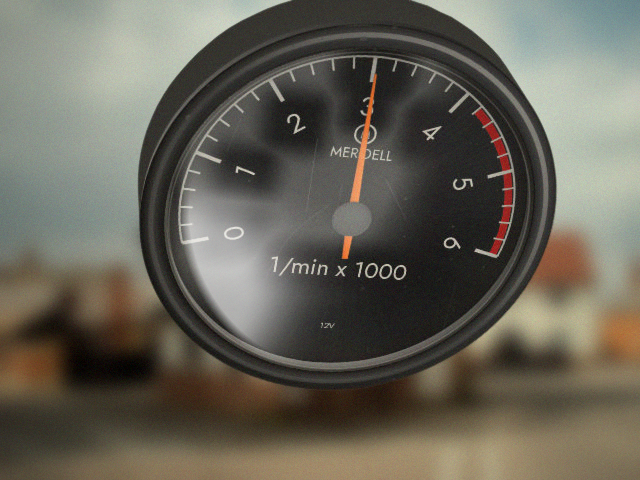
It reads 3000 rpm
